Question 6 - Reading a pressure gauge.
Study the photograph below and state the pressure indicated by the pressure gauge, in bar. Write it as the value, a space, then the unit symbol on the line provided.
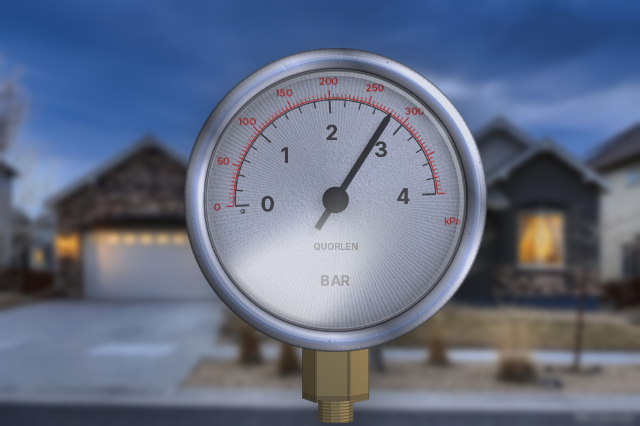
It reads 2.8 bar
